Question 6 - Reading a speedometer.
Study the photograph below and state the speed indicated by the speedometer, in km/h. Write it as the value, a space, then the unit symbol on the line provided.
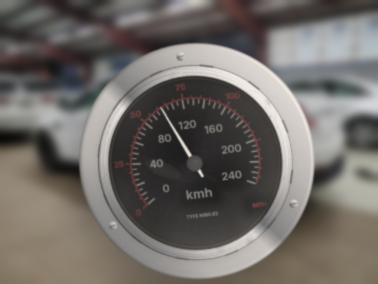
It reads 100 km/h
